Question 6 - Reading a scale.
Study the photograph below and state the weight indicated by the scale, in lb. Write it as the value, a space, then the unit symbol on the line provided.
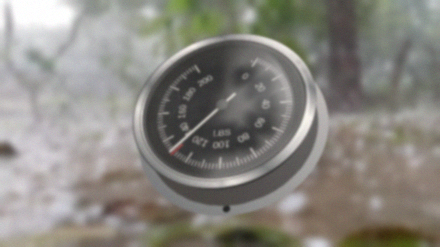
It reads 130 lb
